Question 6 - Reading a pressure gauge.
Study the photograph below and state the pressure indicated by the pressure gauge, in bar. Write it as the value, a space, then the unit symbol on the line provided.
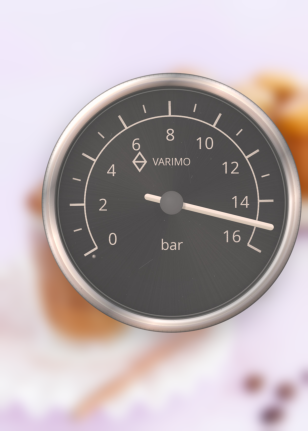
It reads 15 bar
